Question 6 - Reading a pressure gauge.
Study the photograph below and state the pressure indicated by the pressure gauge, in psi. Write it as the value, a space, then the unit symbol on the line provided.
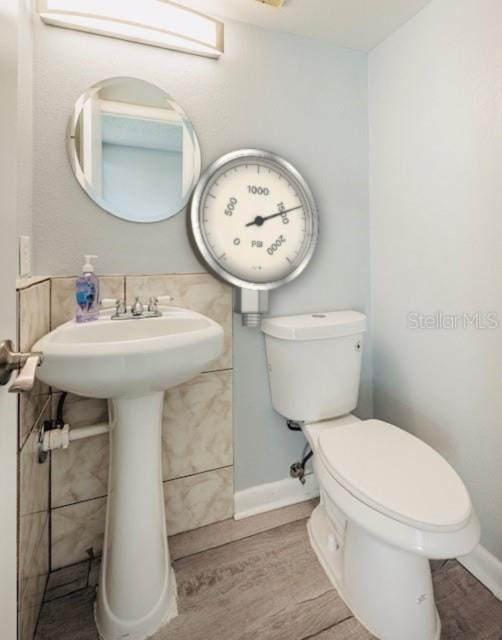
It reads 1500 psi
